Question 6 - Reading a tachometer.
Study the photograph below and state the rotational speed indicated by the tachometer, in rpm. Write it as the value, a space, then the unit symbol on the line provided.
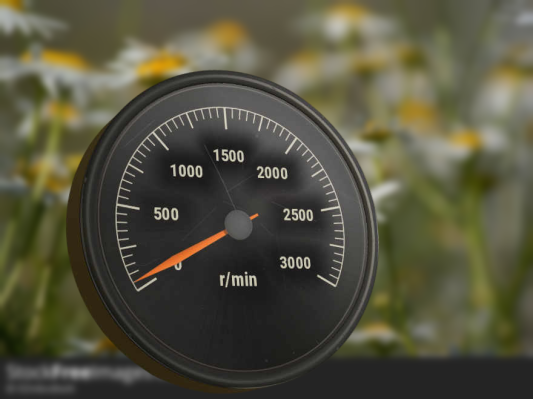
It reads 50 rpm
